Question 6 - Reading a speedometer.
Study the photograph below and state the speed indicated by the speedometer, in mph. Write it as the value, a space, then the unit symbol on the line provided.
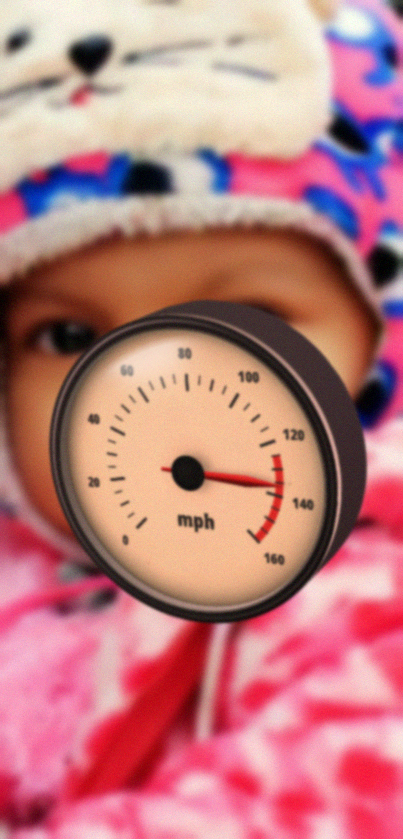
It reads 135 mph
